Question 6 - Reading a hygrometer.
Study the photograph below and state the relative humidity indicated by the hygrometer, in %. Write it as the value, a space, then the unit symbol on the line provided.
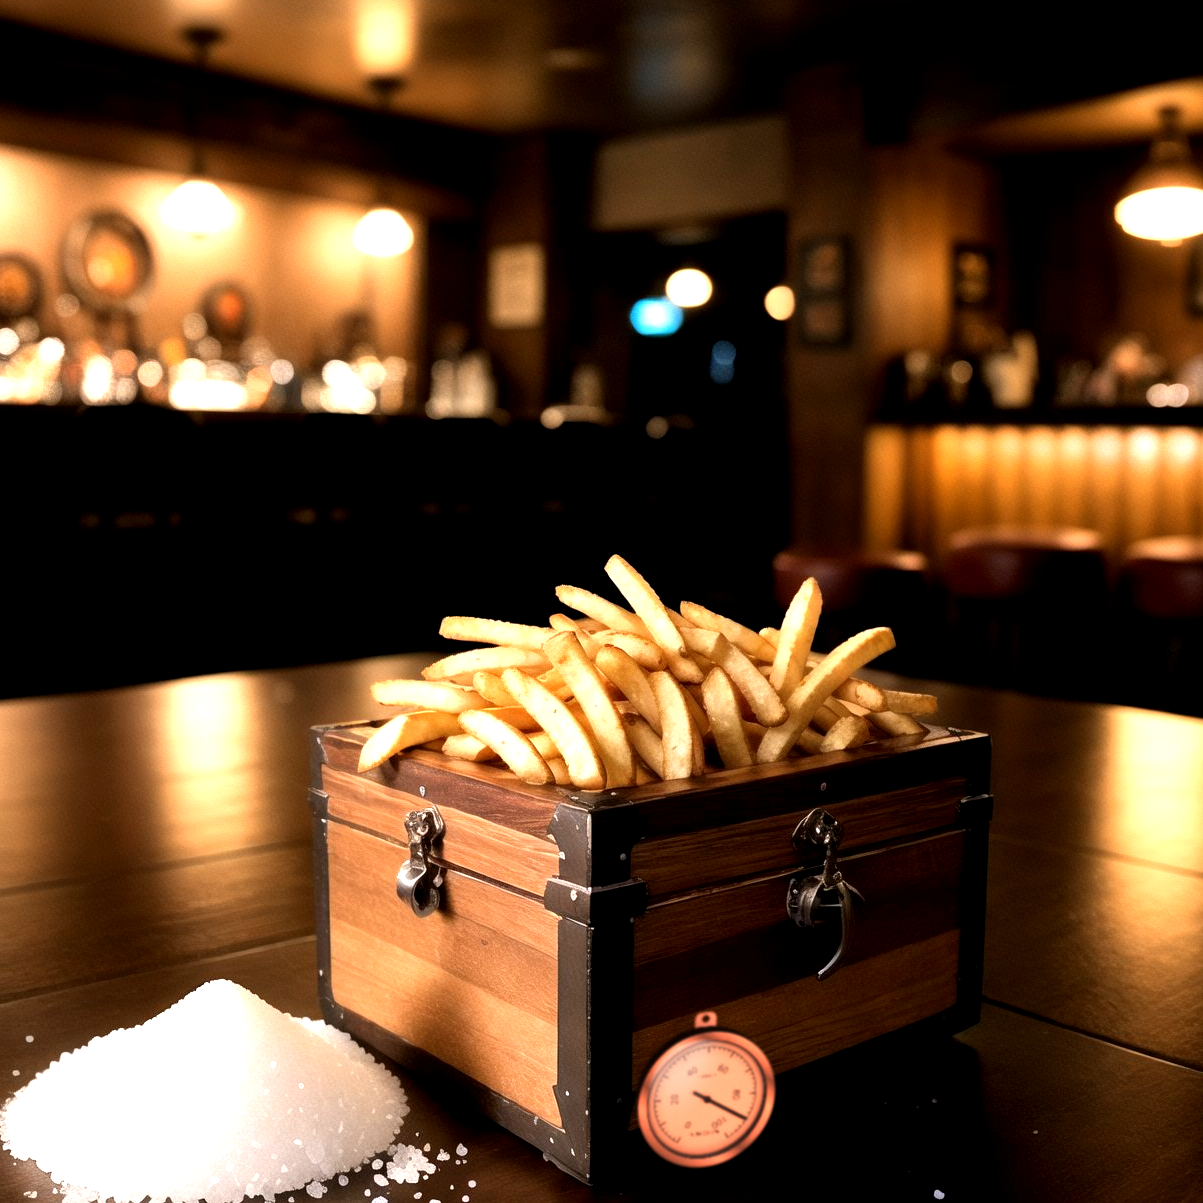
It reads 90 %
